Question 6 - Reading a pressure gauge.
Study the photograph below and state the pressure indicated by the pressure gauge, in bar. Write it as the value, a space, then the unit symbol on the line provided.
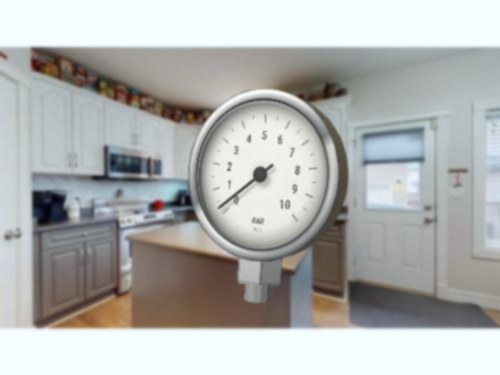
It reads 0.25 bar
